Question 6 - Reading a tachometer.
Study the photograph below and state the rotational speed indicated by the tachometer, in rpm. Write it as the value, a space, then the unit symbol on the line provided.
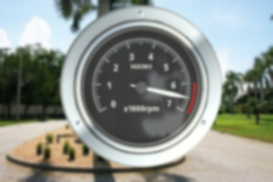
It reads 6500 rpm
